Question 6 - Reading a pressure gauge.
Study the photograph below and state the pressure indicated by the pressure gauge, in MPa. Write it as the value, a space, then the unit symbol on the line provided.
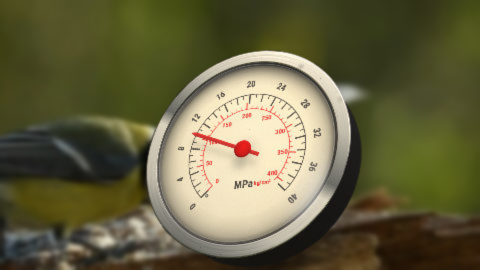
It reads 10 MPa
